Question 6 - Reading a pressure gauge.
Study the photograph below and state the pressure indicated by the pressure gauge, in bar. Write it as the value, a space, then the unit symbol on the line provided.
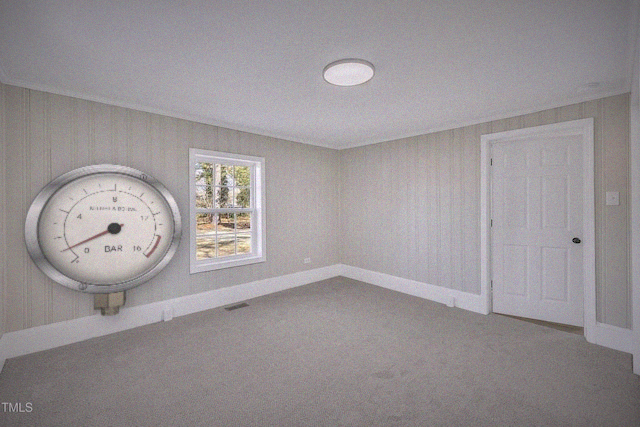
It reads 1 bar
